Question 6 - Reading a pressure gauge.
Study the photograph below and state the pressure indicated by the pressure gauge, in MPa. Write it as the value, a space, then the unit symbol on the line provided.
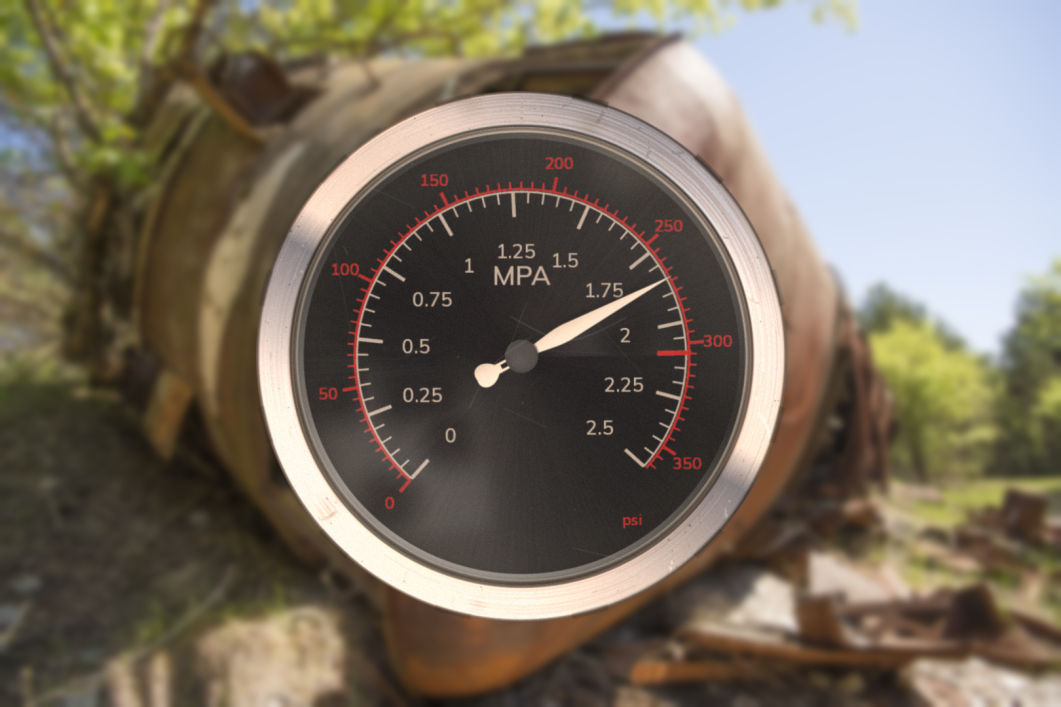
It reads 1.85 MPa
